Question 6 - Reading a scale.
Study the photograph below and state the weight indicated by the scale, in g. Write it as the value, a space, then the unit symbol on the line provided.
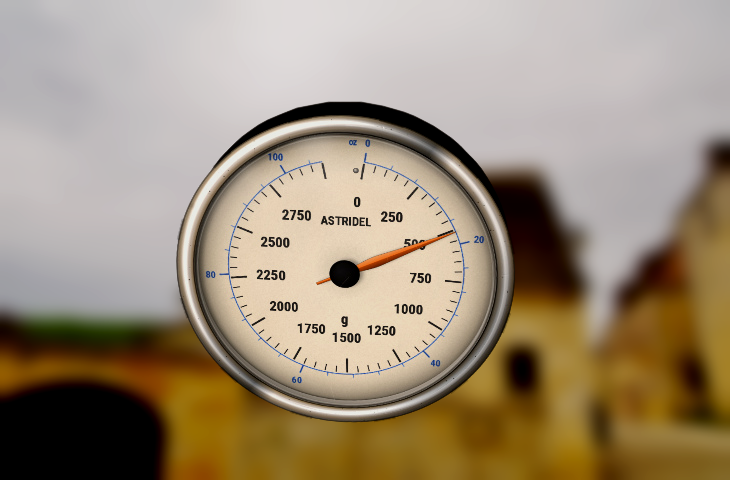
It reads 500 g
